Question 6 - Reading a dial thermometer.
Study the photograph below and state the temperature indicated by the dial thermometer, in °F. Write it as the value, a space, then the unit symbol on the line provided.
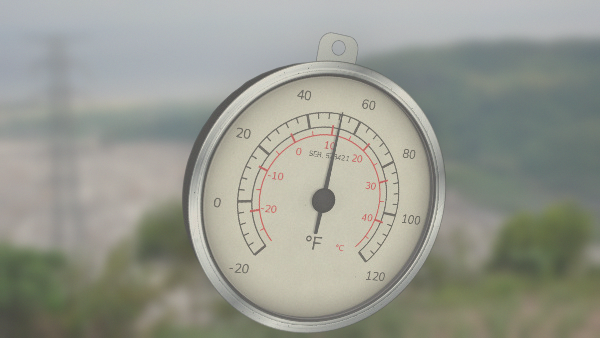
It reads 52 °F
